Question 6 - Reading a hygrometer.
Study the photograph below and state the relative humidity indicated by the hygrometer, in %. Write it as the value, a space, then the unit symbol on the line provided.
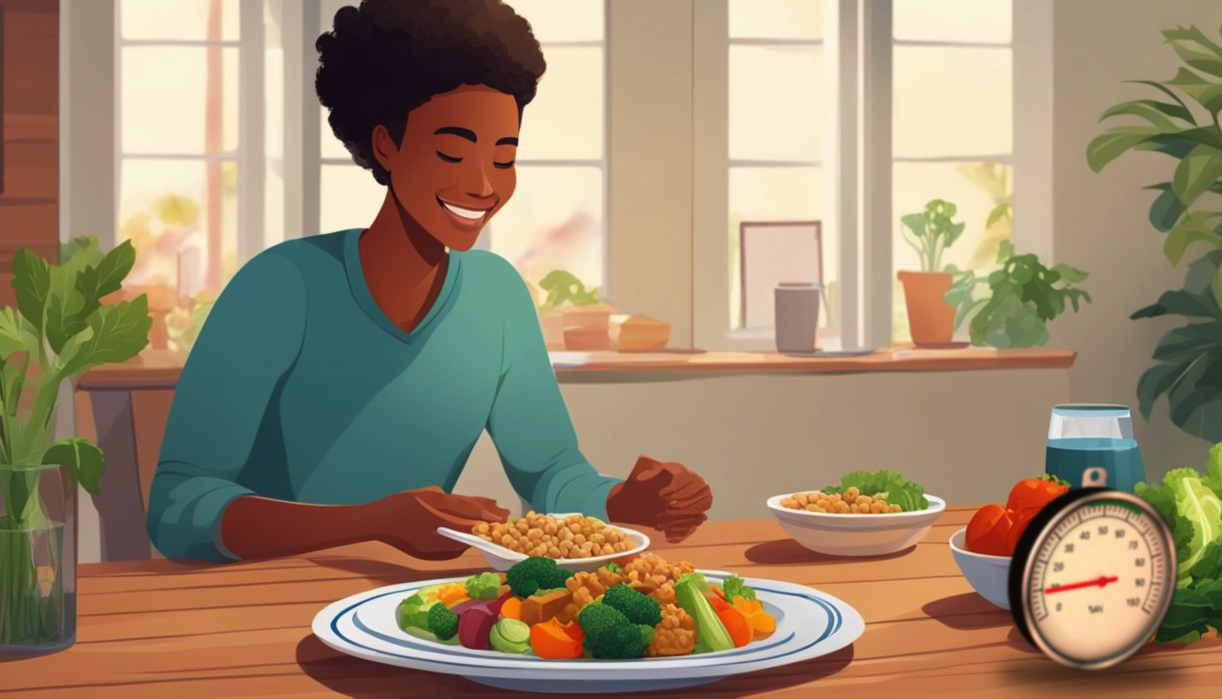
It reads 10 %
